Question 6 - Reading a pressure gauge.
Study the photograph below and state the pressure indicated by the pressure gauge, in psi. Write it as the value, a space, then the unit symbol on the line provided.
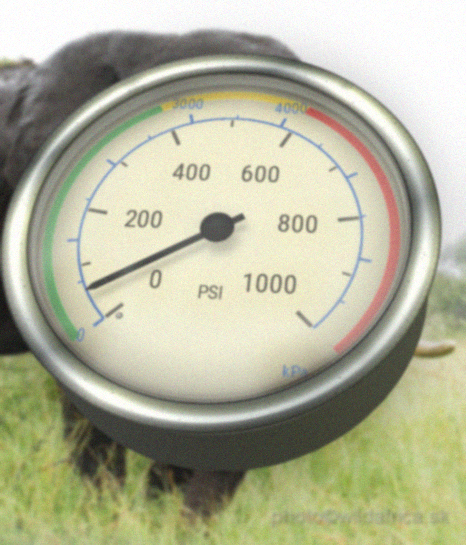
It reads 50 psi
